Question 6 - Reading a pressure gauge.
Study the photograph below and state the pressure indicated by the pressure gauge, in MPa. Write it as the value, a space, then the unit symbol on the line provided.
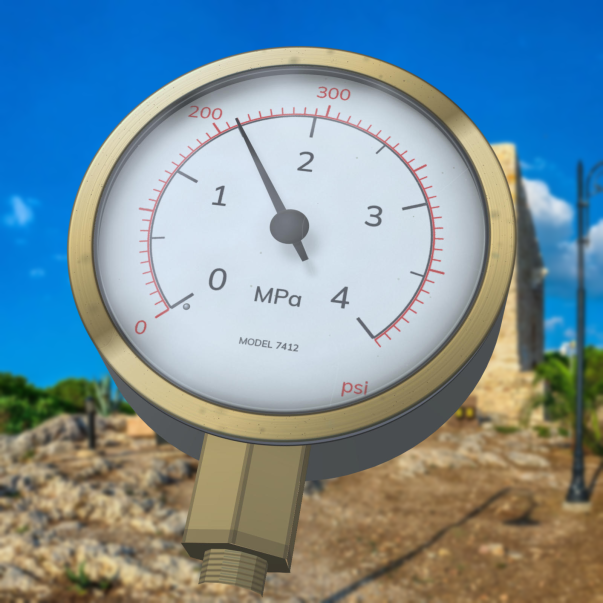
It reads 1.5 MPa
